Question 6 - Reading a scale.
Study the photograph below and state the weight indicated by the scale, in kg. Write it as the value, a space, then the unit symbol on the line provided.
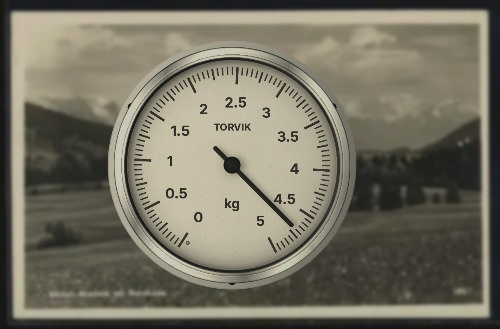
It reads 4.7 kg
